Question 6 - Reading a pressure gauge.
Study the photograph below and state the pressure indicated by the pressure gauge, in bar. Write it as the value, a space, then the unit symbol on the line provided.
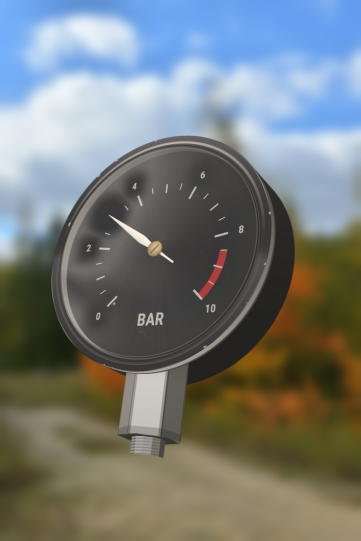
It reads 3 bar
